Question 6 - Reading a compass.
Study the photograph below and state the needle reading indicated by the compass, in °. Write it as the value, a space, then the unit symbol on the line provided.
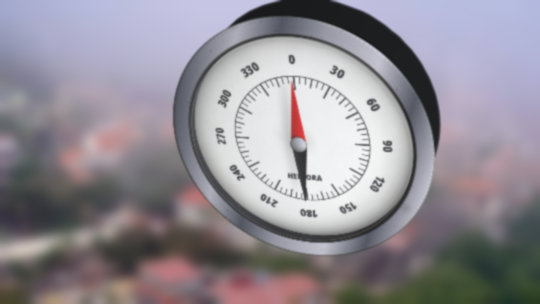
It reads 0 °
